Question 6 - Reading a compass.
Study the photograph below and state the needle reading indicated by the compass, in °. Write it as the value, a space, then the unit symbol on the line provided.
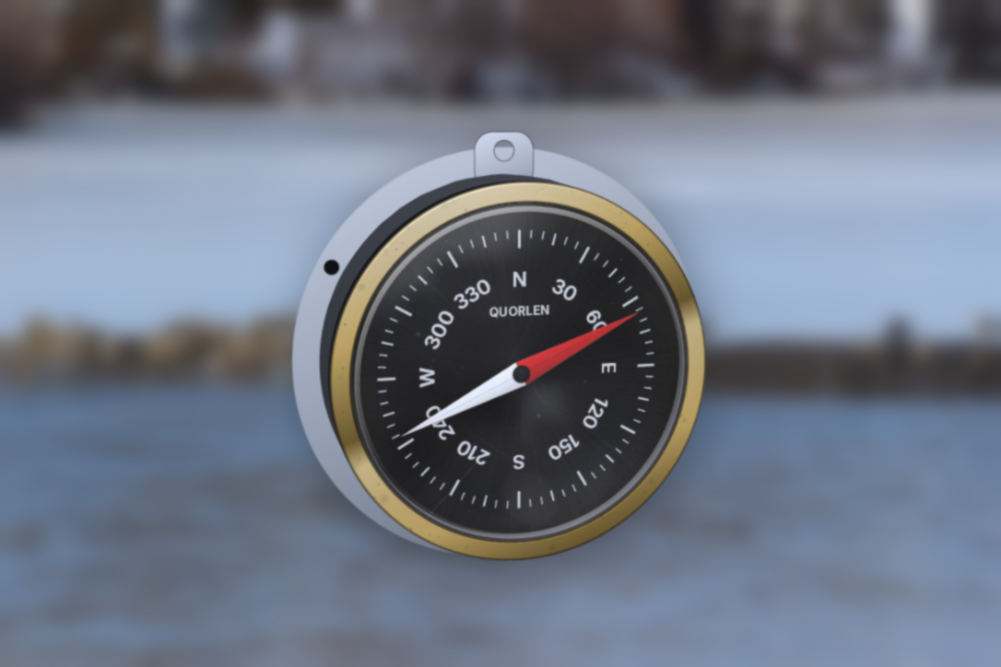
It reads 65 °
